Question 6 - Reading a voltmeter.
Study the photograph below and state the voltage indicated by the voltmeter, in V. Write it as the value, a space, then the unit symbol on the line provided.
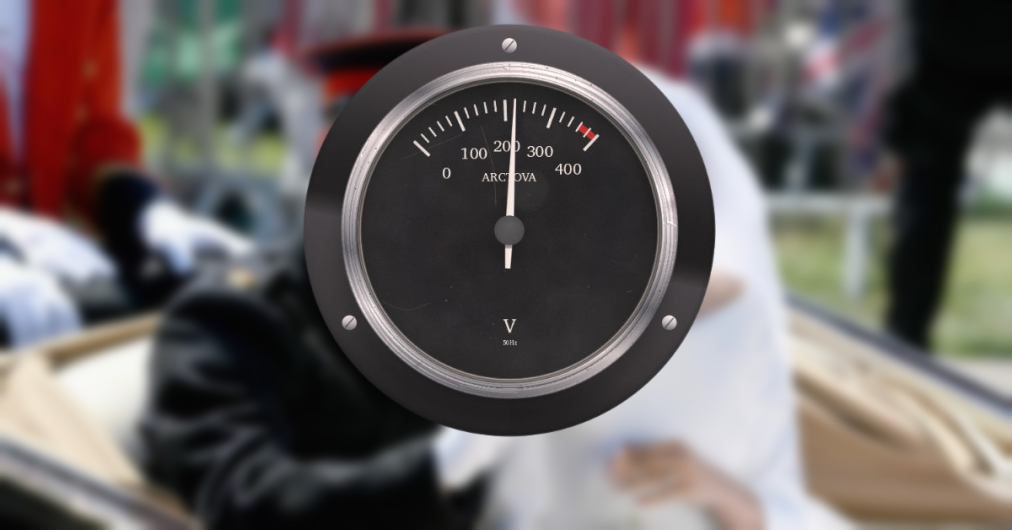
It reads 220 V
